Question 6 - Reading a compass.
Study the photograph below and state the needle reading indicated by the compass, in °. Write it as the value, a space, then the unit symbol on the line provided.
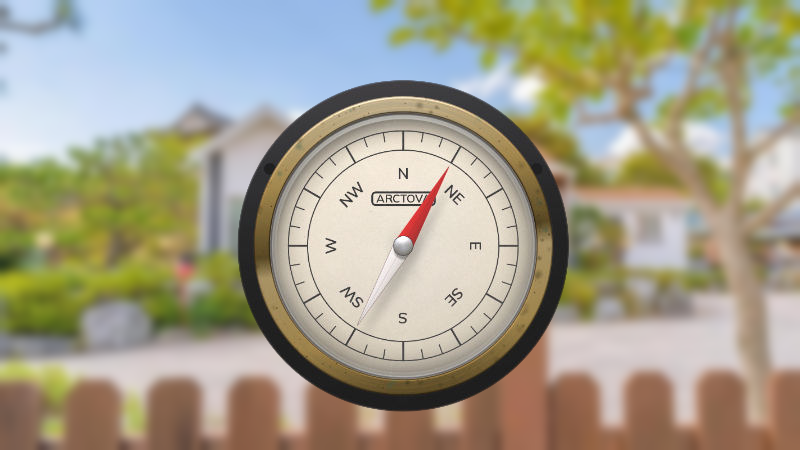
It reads 30 °
